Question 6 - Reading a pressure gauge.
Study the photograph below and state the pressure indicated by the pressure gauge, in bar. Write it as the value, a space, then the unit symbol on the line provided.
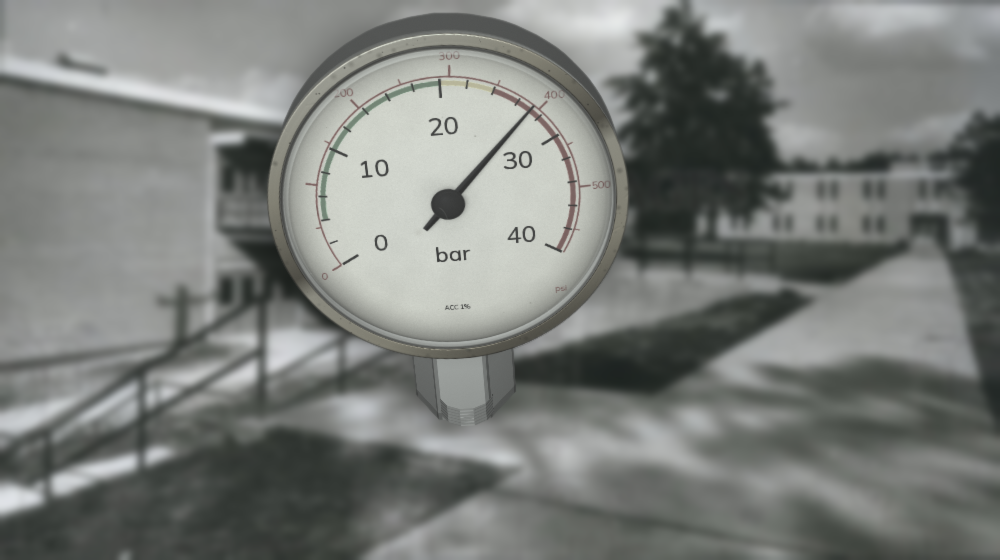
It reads 27 bar
